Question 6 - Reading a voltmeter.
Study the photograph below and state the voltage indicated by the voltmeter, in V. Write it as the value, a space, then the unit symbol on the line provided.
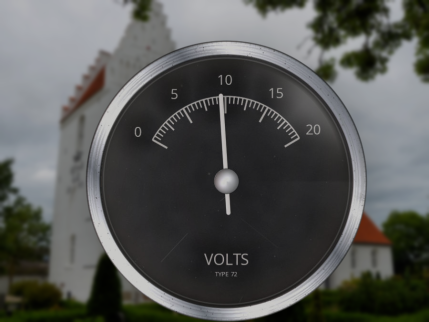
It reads 9.5 V
